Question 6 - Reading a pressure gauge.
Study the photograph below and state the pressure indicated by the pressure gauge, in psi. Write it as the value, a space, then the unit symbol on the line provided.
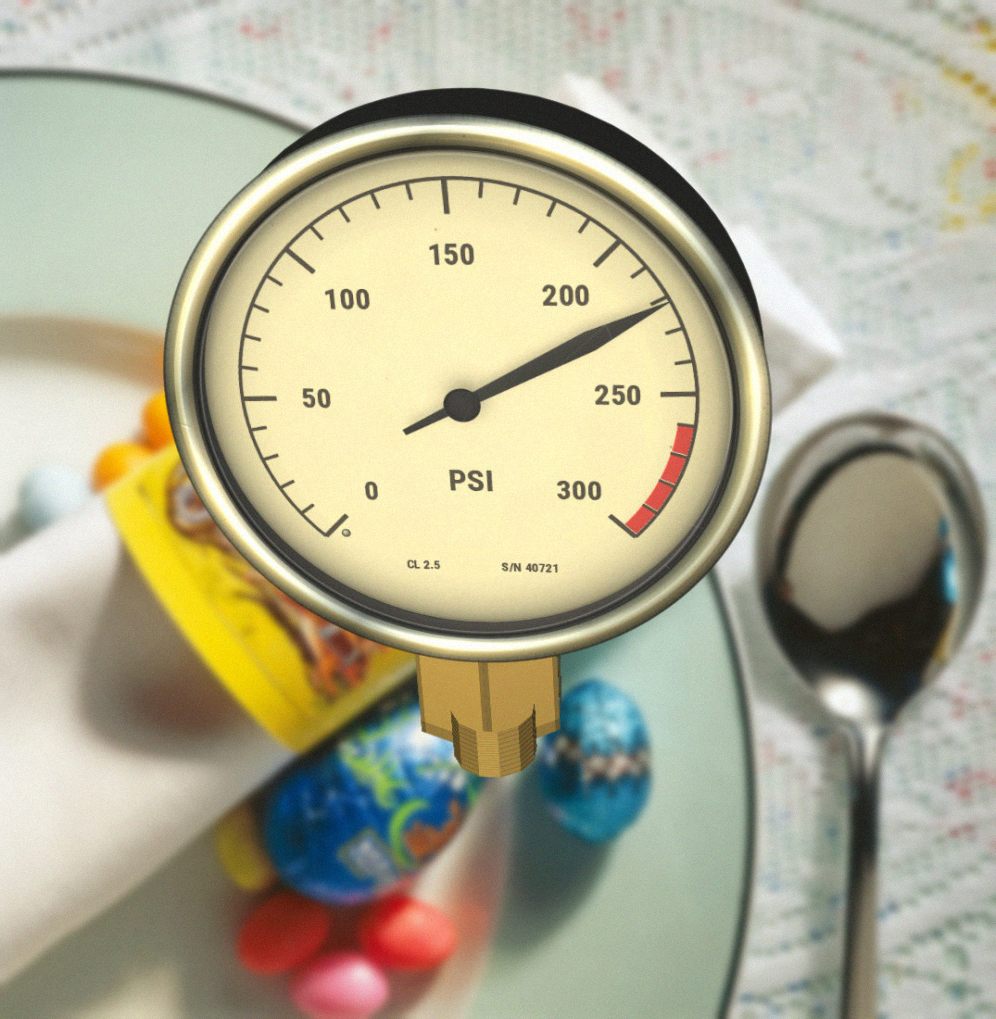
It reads 220 psi
